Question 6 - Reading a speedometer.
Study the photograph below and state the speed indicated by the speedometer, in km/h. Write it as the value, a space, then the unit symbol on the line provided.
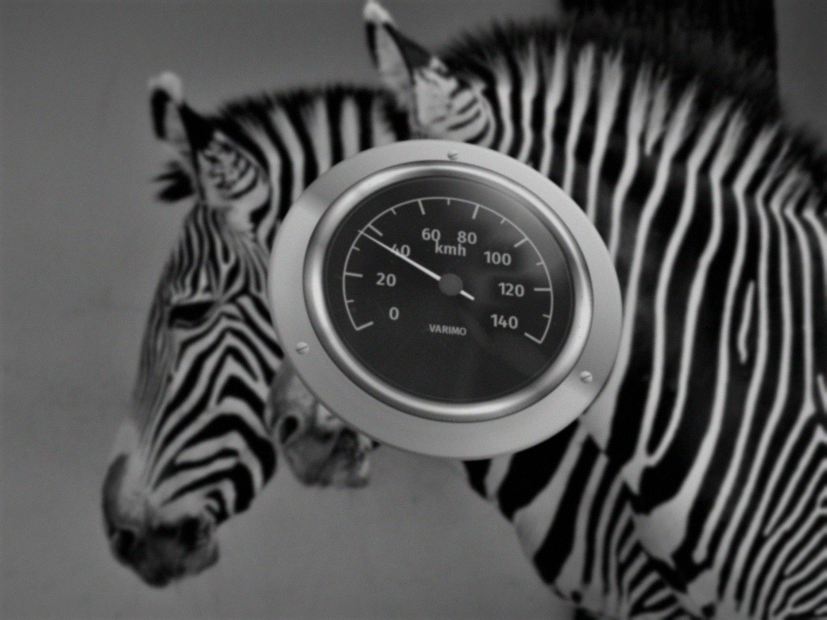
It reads 35 km/h
